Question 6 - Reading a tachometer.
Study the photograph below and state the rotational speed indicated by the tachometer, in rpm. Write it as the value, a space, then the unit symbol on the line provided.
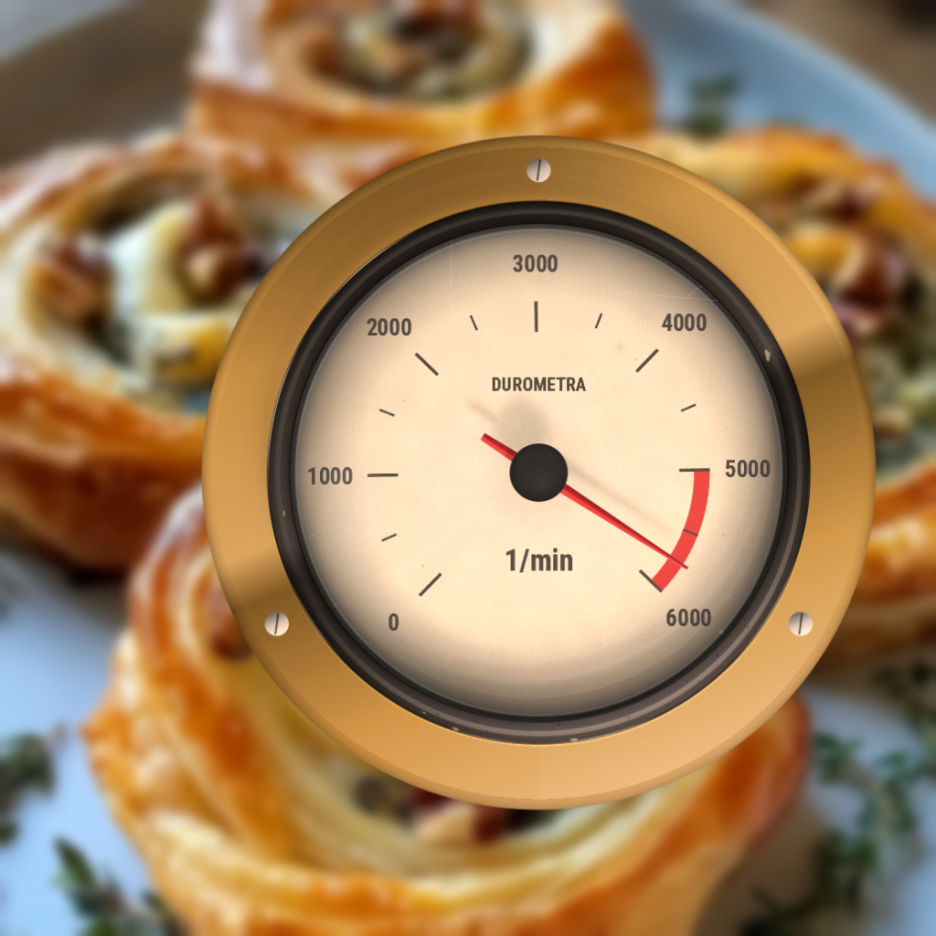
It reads 5750 rpm
